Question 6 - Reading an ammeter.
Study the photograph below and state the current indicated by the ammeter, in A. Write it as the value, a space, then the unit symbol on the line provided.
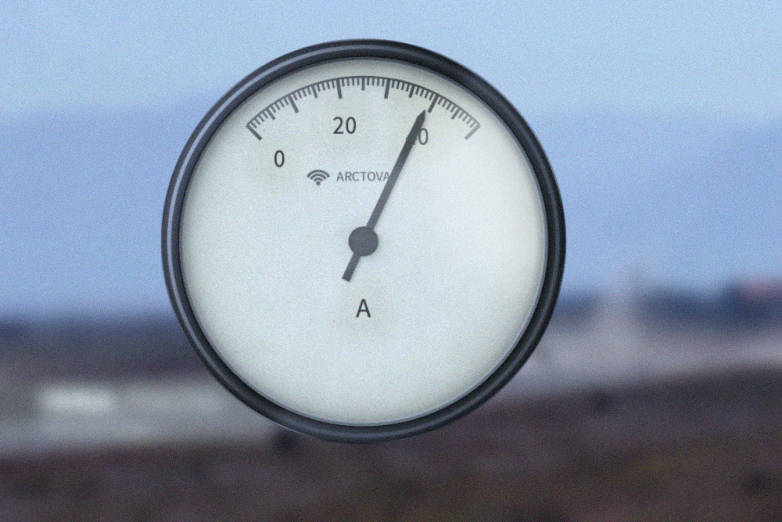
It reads 39 A
